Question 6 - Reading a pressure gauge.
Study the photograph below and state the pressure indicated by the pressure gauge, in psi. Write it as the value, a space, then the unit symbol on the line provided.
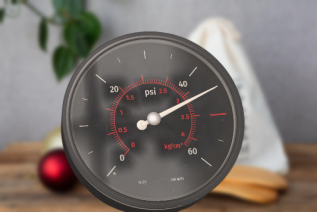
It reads 45 psi
